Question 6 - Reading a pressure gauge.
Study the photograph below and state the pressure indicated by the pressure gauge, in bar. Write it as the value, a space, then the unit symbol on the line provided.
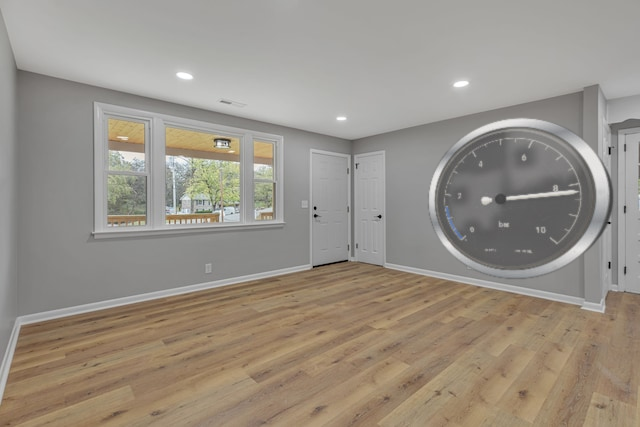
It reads 8.25 bar
